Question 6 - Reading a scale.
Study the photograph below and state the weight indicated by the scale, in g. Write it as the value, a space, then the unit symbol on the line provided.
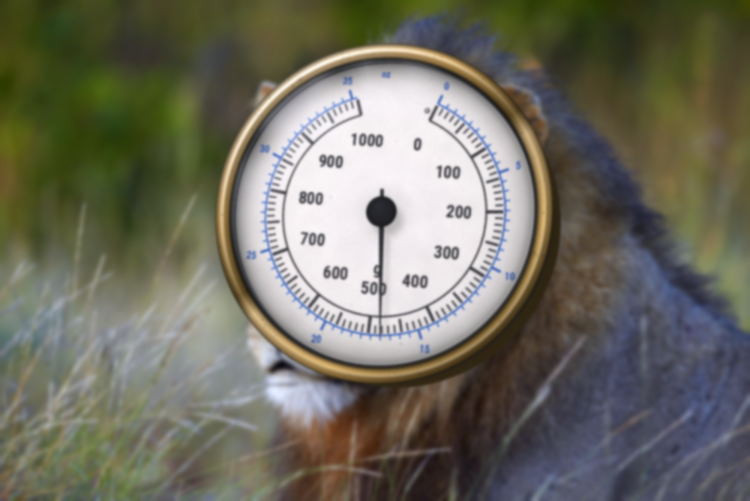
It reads 480 g
